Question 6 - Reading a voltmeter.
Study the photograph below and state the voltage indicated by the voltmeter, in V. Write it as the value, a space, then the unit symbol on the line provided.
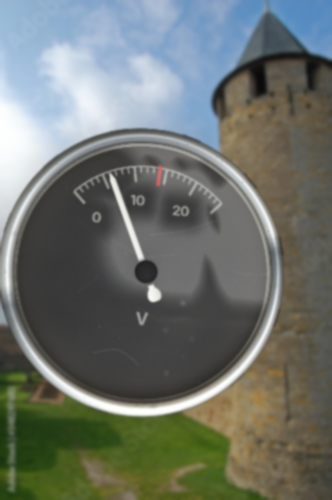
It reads 6 V
